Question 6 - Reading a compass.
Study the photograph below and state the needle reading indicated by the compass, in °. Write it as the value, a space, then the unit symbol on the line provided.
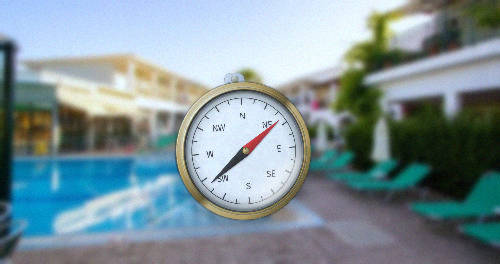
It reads 52.5 °
